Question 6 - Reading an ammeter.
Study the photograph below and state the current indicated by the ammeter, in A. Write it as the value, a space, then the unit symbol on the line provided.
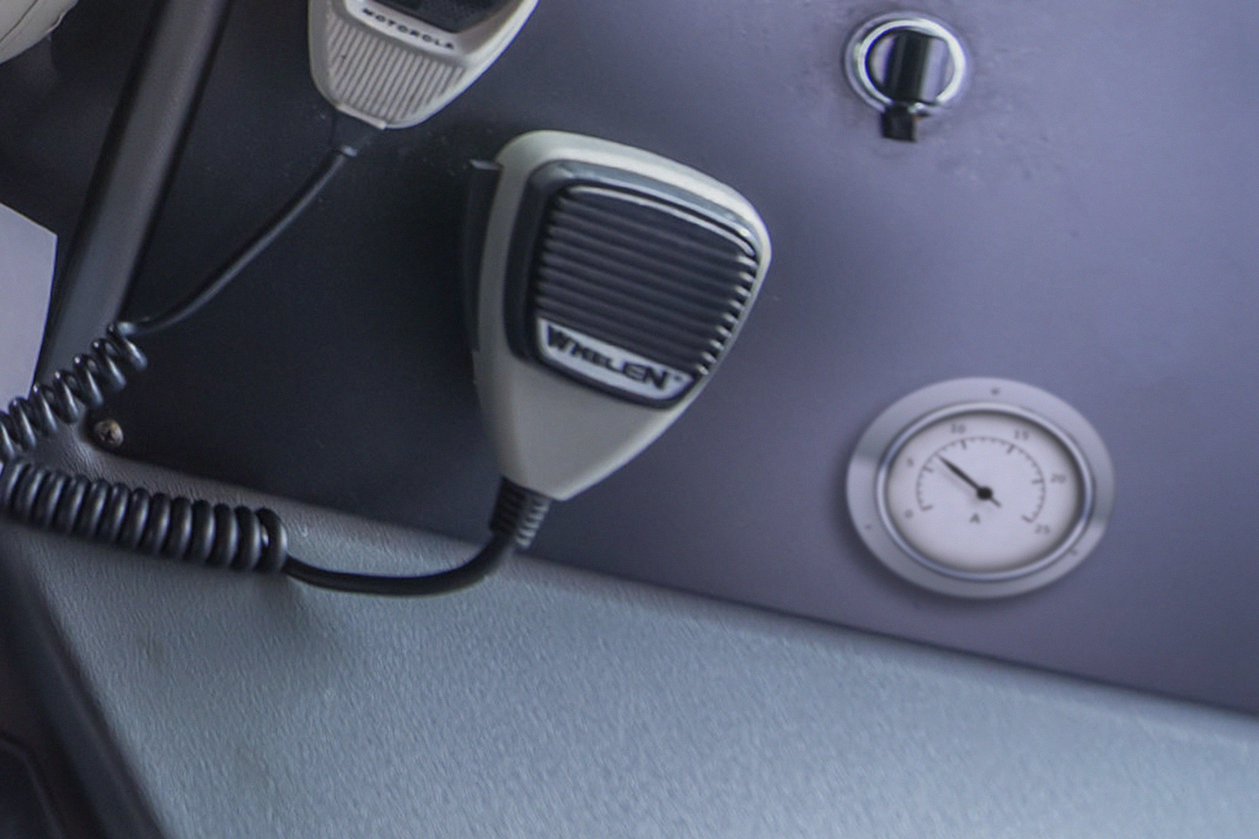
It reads 7 A
